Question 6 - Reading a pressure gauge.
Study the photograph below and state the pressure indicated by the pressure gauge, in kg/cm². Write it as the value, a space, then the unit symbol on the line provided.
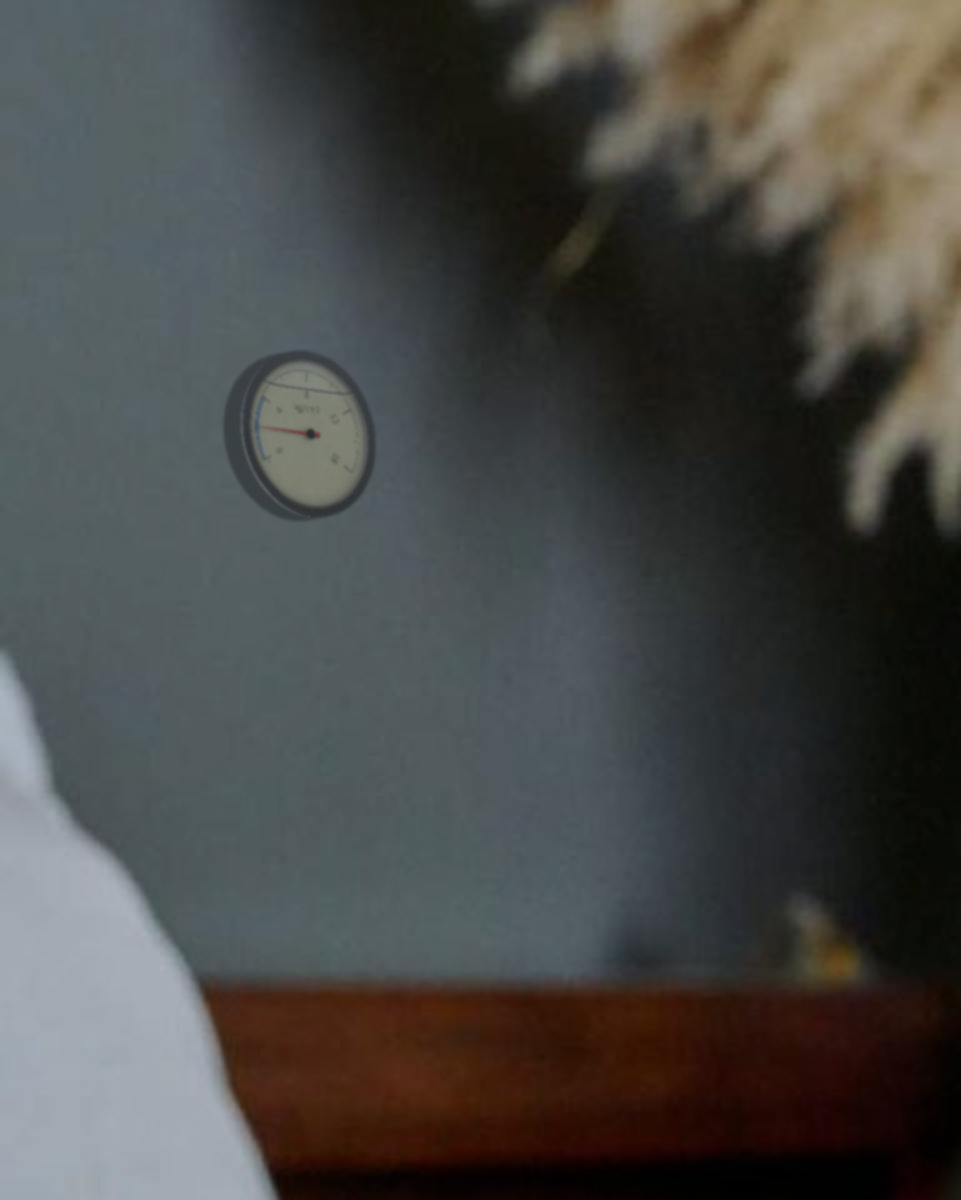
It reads 2 kg/cm²
